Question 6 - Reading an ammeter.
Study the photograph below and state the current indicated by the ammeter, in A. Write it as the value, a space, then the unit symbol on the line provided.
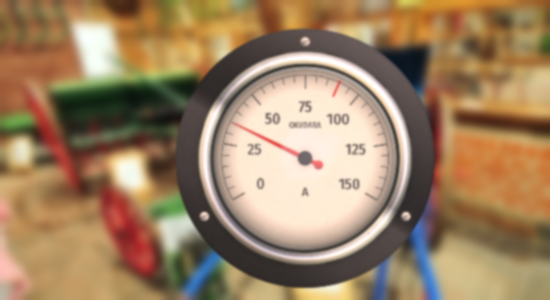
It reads 35 A
